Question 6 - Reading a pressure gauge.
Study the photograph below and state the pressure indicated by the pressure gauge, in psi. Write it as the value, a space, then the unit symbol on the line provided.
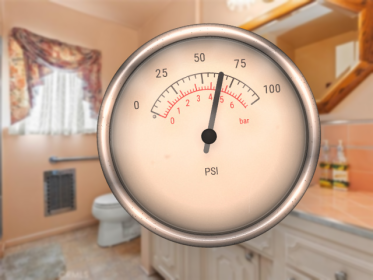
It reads 65 psi
